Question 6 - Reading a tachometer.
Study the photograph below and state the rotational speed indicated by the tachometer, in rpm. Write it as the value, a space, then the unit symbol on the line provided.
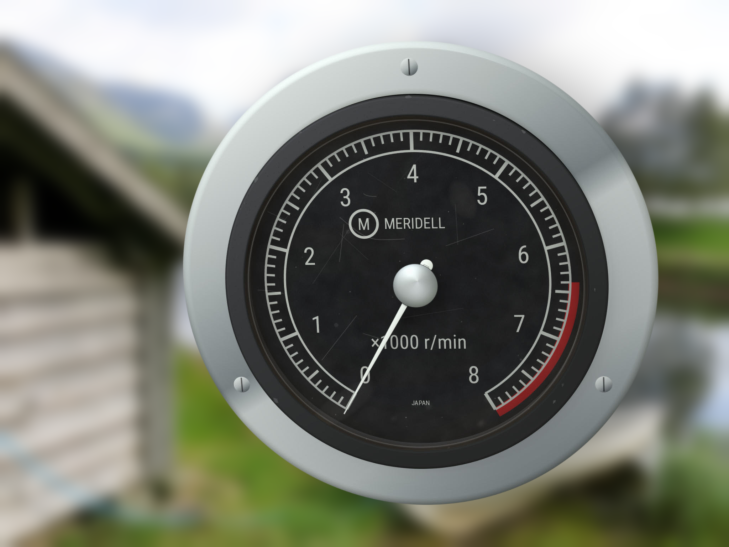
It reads 0 rpm
